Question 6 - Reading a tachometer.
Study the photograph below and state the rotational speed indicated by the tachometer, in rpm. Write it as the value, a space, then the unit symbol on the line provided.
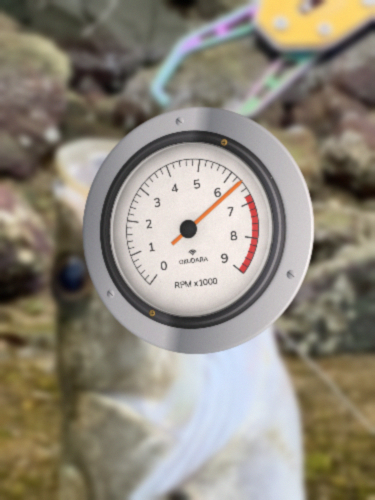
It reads 6400 rpm
